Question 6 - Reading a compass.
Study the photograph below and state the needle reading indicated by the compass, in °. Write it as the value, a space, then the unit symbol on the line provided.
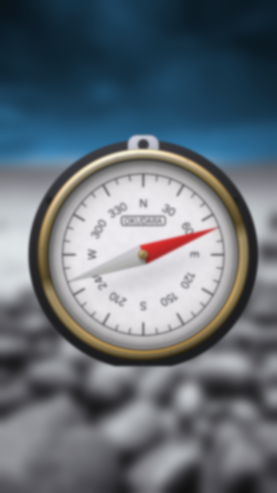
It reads 70 °
